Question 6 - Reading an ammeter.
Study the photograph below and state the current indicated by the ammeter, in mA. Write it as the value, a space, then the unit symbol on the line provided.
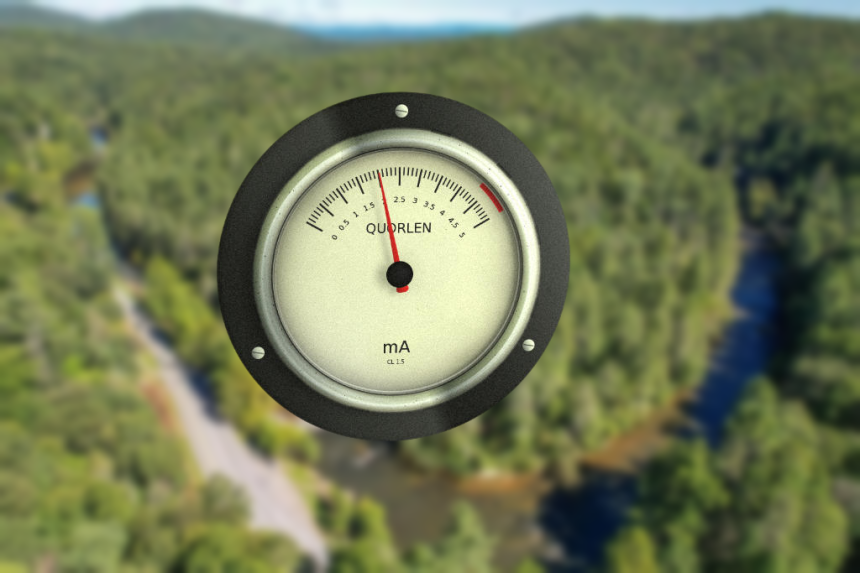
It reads 2 mA
